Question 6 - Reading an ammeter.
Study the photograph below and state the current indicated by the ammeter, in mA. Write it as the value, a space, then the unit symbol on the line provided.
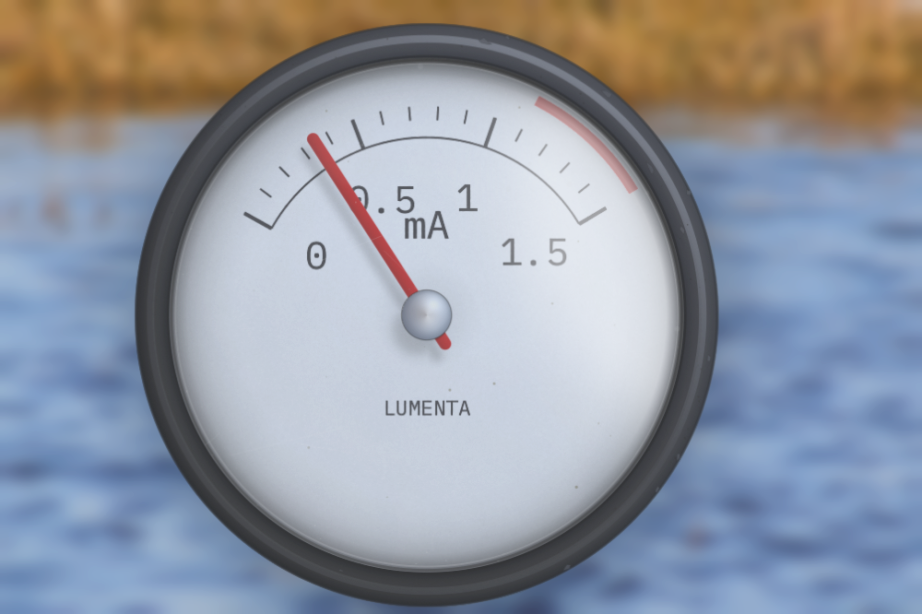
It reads 0.35 mA
